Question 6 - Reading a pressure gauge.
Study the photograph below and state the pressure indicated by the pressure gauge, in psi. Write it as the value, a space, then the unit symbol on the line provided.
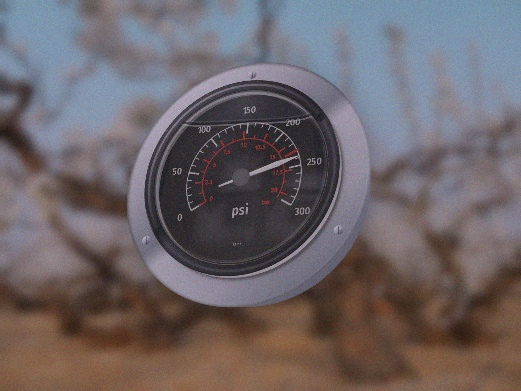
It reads 240 psi
